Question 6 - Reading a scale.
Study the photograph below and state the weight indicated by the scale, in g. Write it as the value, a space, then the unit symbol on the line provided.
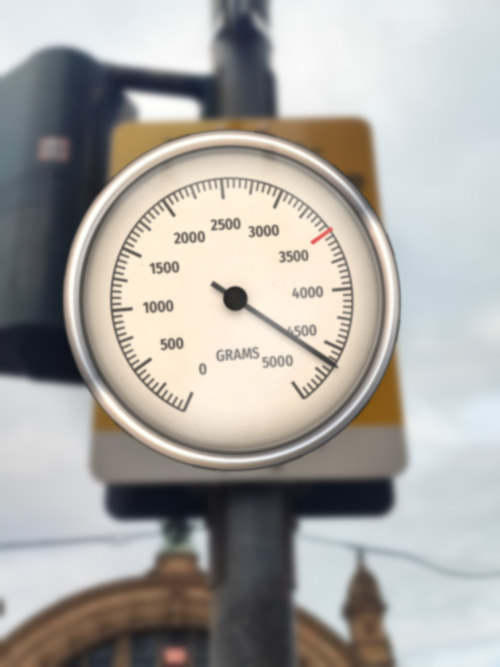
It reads 4650 g
